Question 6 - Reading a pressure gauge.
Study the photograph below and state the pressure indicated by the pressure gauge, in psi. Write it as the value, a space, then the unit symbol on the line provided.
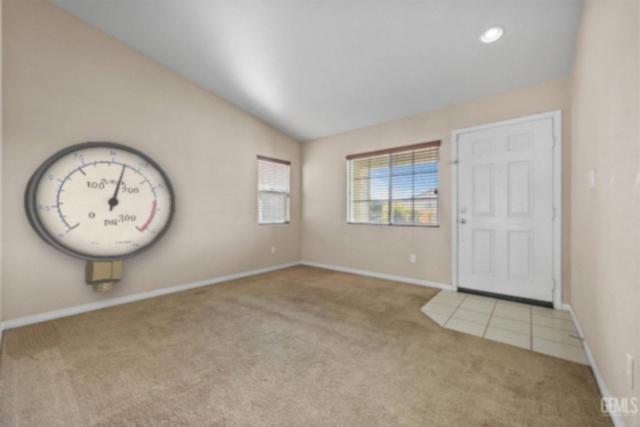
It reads 160 psi
